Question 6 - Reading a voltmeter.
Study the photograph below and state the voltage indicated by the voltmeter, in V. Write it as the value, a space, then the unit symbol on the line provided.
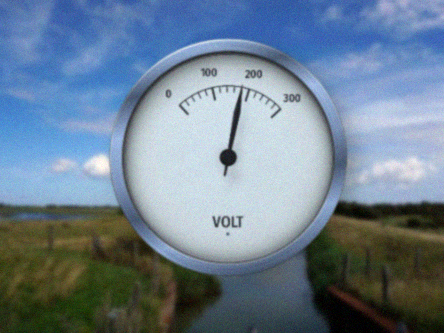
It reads 180 V
